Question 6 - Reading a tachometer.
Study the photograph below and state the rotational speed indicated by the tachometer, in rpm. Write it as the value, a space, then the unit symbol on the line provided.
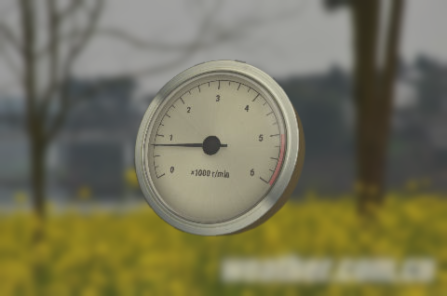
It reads 750 rpm
